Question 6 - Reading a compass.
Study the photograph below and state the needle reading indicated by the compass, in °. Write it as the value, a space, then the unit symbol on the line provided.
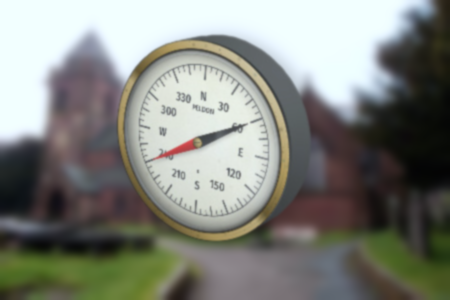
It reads 240 °
